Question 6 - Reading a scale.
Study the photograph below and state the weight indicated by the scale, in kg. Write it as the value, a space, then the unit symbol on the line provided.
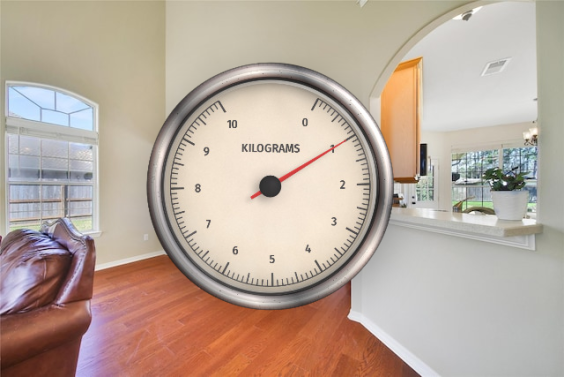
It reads 1 kg
